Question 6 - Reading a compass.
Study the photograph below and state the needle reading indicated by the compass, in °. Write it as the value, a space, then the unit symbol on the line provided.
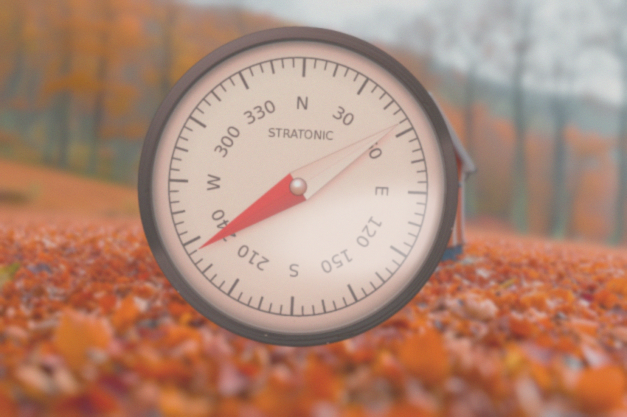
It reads 235 °
